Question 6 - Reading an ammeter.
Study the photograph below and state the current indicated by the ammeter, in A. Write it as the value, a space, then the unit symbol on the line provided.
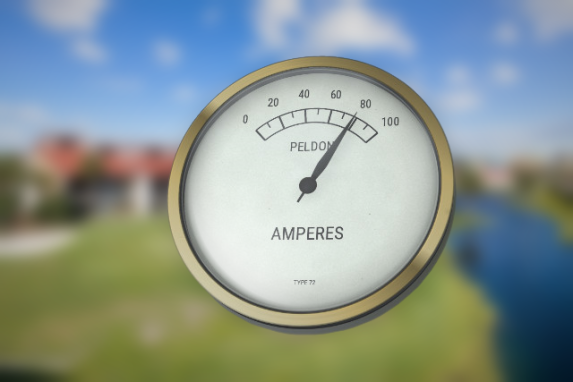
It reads 80 A
